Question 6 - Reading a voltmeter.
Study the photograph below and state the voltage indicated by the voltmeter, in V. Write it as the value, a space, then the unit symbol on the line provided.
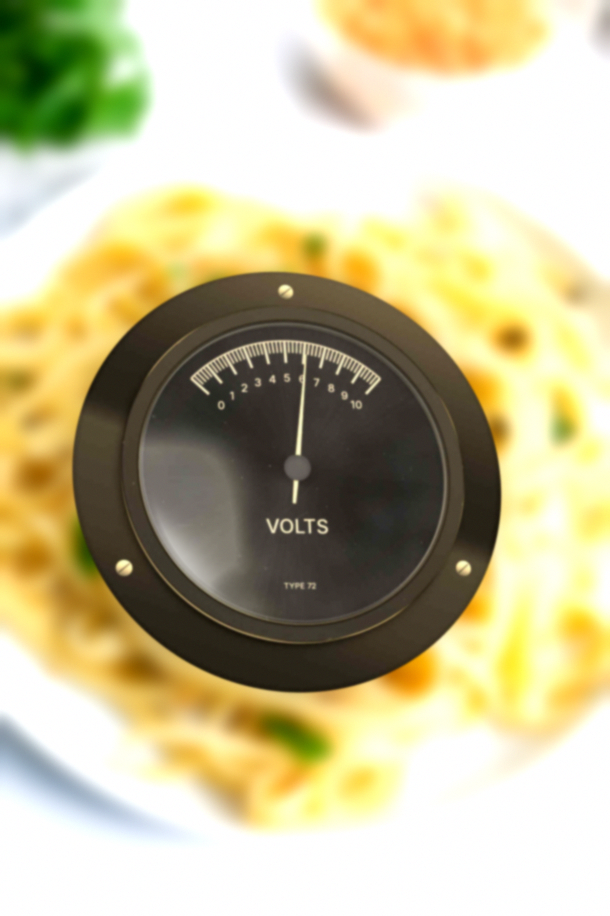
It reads 6 V
